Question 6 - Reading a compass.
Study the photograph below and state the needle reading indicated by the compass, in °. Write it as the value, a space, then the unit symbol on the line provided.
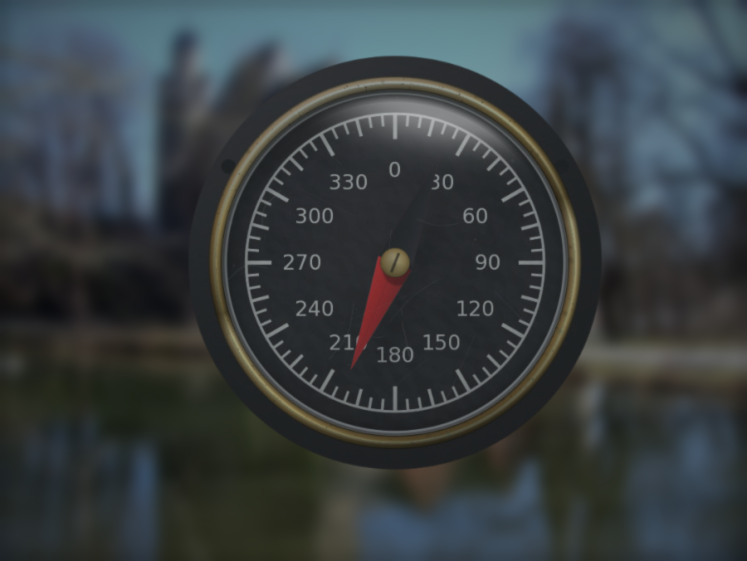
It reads 202.5 °
